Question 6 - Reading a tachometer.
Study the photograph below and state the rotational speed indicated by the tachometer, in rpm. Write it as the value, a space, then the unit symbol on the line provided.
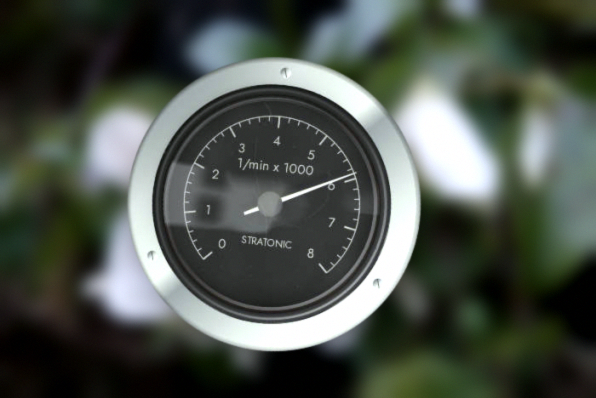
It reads 5900 rpm
